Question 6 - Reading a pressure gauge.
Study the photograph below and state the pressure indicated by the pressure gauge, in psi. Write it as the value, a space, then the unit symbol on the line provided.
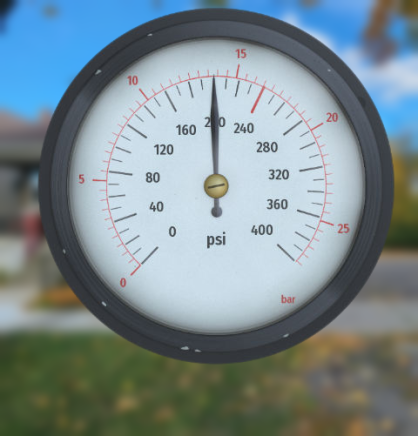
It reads 200 psi
